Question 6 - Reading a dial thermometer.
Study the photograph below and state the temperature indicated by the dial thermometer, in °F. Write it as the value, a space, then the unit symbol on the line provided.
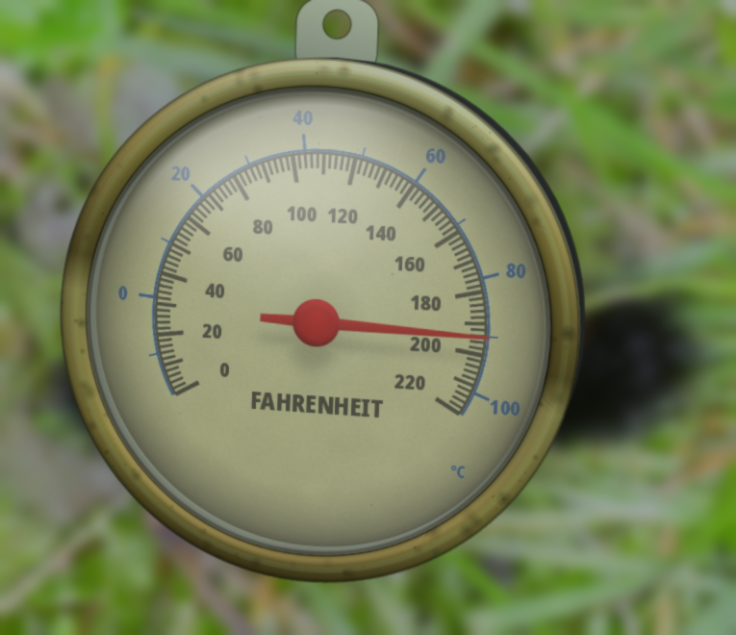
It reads 194 °F
